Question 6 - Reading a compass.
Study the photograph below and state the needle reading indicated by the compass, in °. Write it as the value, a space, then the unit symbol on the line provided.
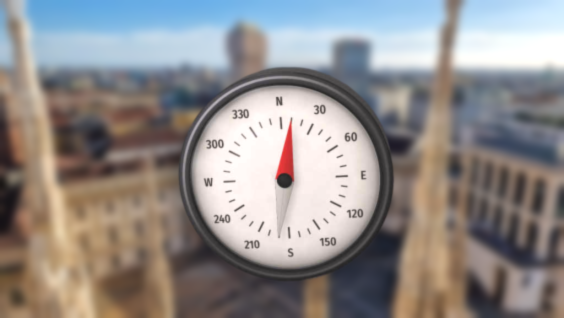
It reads 10 °
